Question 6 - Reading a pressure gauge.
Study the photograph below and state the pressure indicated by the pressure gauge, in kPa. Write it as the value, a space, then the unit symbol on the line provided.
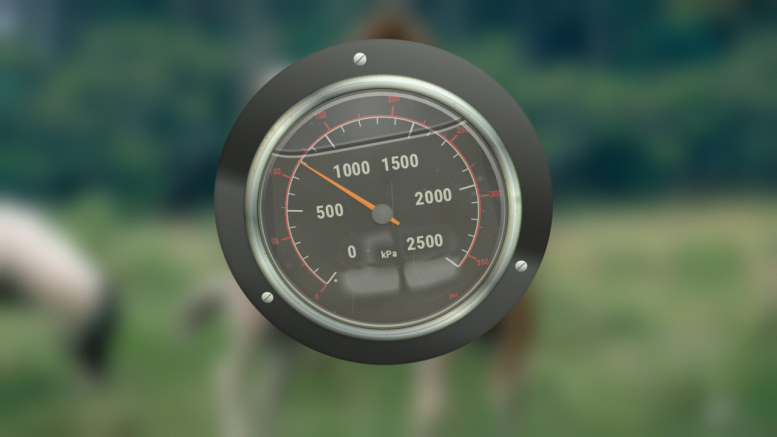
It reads 800 kPa
